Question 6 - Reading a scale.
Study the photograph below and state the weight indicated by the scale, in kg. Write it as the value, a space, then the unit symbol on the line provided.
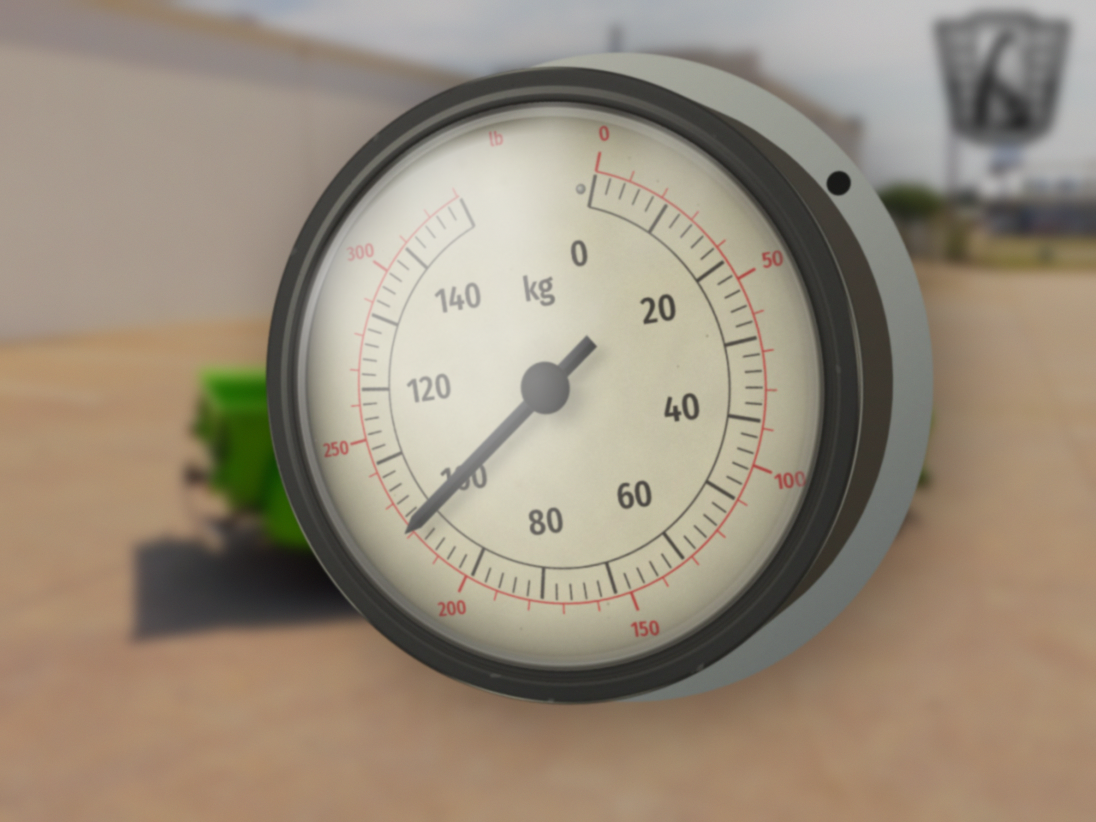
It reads 100 kg
